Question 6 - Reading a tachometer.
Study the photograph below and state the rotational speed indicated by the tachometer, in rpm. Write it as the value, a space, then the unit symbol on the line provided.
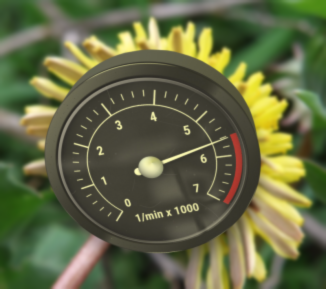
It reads 5600 rpm
